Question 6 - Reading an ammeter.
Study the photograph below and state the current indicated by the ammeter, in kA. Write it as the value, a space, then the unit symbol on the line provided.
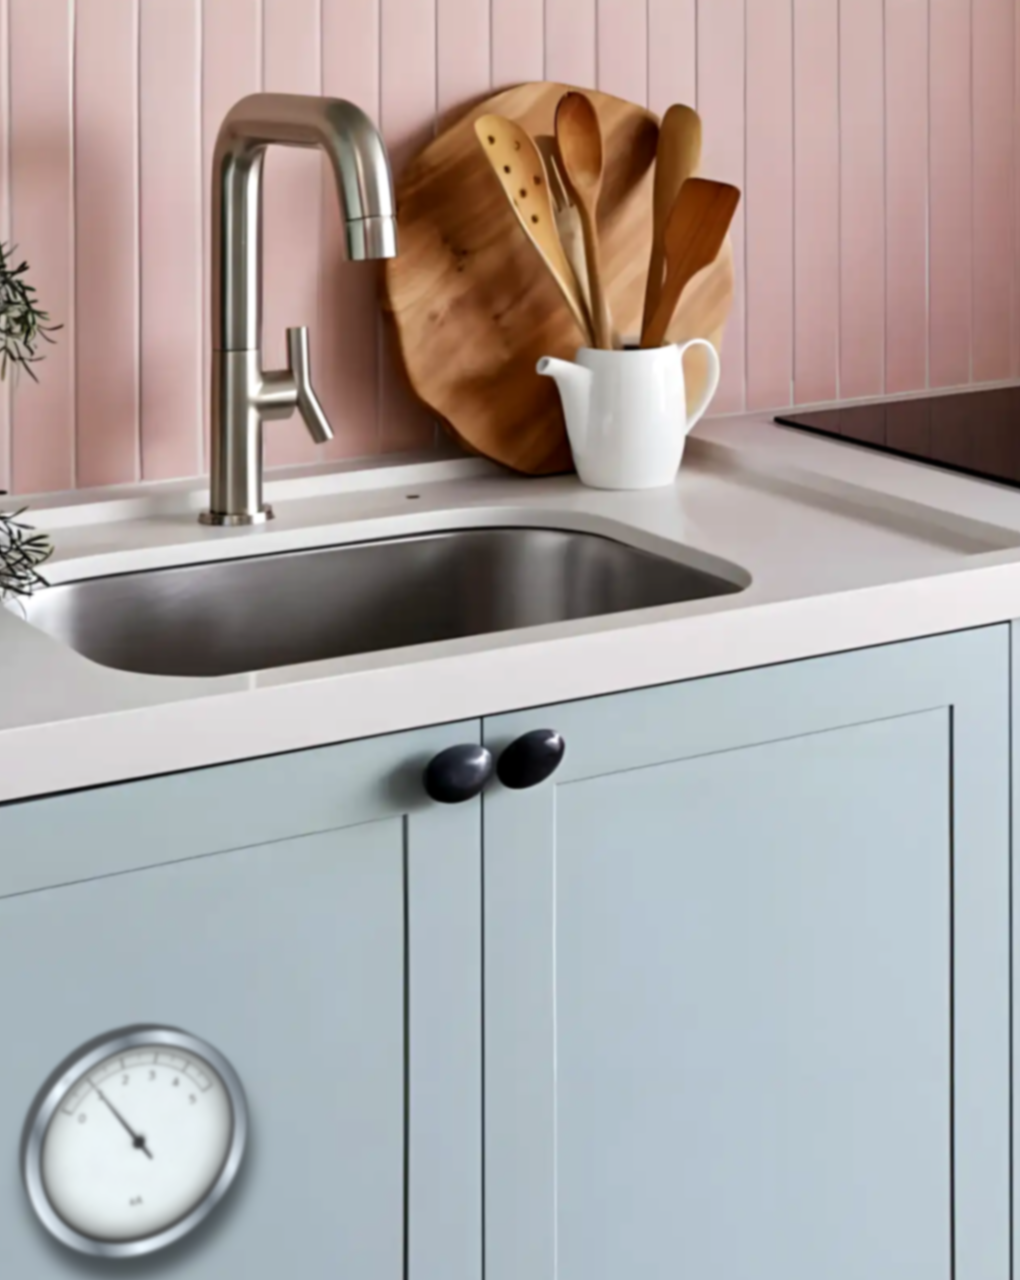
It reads 1 kA
